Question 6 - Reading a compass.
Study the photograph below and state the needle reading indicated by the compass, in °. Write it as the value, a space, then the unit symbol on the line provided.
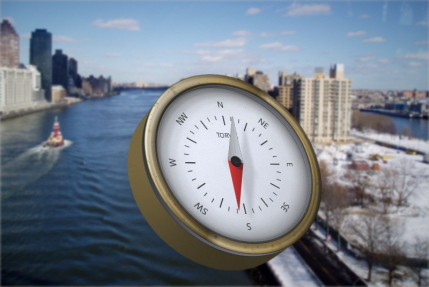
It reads 190 °
